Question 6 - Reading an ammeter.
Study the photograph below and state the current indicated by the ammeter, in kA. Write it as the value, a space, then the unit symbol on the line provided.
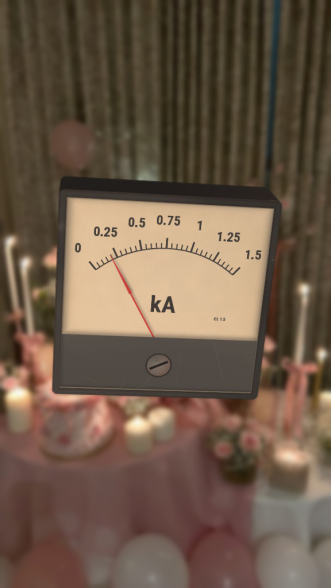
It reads 0.2 kA
